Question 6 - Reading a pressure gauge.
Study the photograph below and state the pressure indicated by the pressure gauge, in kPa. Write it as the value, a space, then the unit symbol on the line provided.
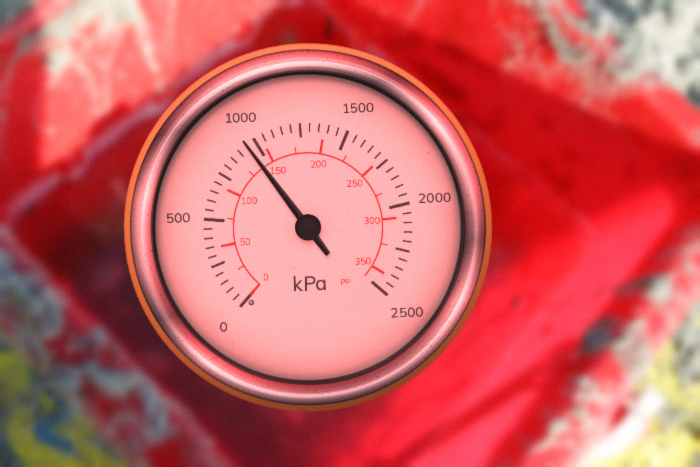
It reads 950 kPa
